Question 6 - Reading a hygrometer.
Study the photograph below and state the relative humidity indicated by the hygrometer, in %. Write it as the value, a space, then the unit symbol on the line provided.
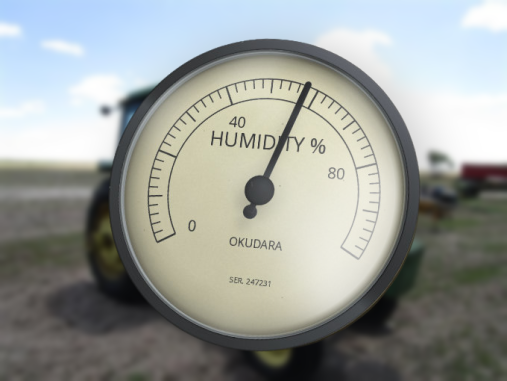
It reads 58 %
